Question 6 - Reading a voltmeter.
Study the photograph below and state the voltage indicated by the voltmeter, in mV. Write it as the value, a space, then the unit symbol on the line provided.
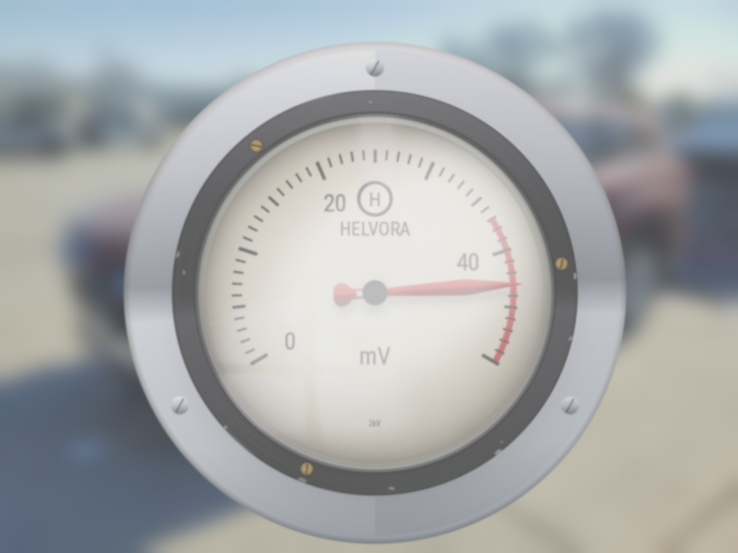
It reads 43 mV
